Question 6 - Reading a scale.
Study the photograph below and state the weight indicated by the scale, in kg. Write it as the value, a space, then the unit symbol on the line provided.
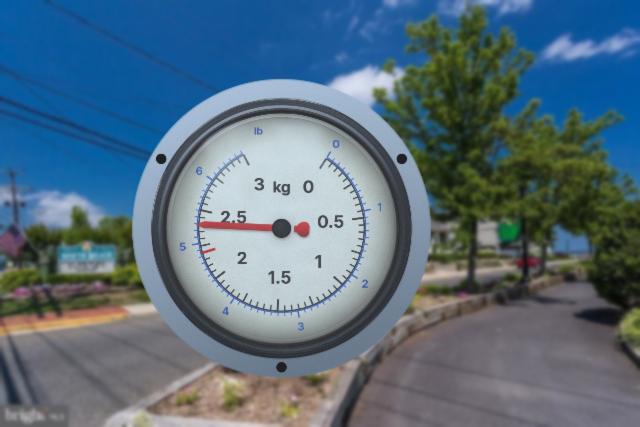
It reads 2.4 kg
